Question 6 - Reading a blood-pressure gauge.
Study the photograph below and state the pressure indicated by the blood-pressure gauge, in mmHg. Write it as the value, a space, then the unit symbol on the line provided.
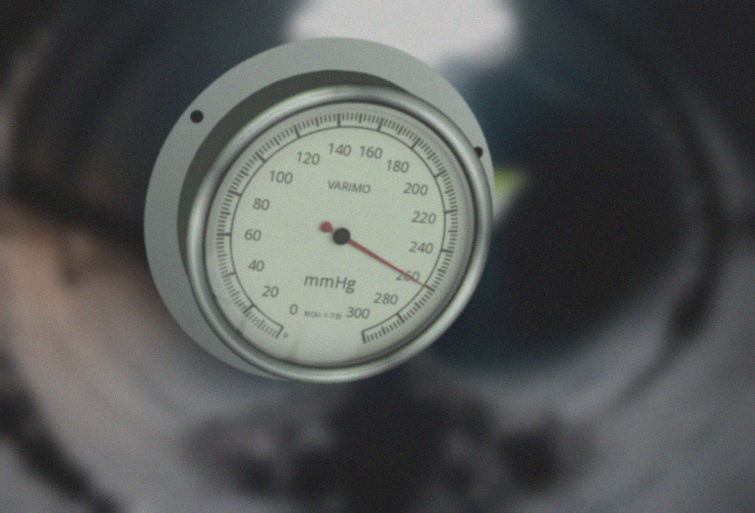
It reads 260 mmHg
